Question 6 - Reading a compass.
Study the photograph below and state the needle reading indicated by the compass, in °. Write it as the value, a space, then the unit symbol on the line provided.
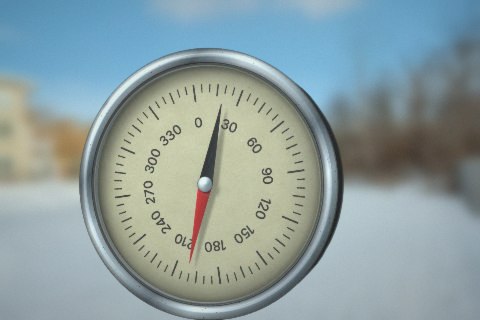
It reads 200 °
